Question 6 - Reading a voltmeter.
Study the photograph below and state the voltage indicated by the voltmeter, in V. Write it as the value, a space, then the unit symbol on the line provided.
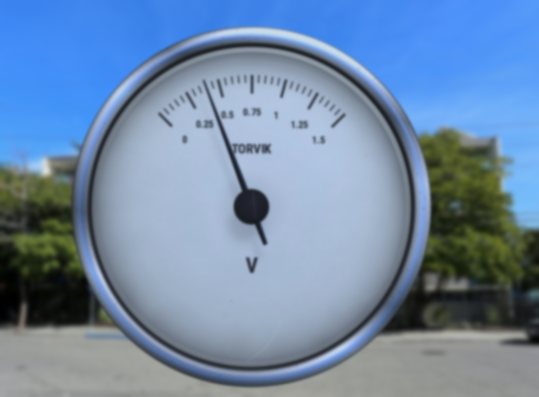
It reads 0.4 V
